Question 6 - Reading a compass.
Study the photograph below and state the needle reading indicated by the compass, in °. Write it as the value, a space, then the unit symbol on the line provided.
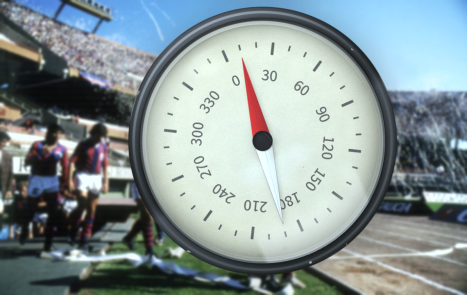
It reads 10 °
